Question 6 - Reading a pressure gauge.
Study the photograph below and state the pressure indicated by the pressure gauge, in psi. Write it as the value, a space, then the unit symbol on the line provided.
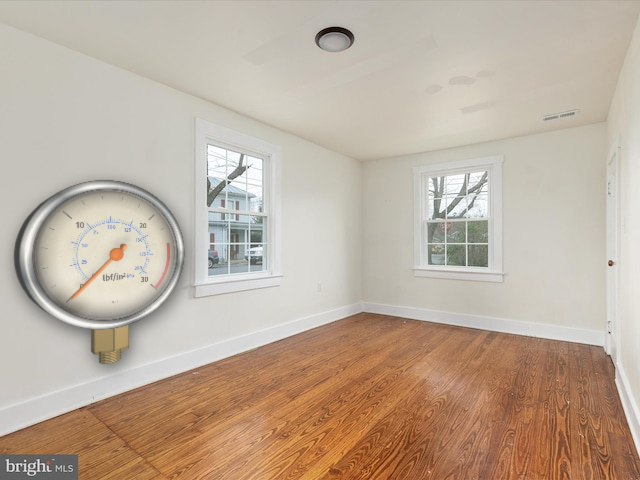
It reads 0 psi
